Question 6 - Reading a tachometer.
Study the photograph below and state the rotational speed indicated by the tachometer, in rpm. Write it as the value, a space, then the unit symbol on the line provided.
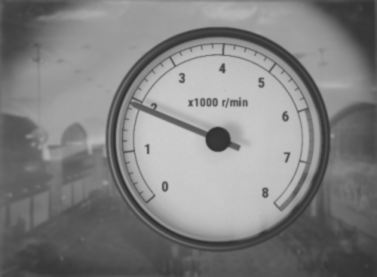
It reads 1900 rpm
